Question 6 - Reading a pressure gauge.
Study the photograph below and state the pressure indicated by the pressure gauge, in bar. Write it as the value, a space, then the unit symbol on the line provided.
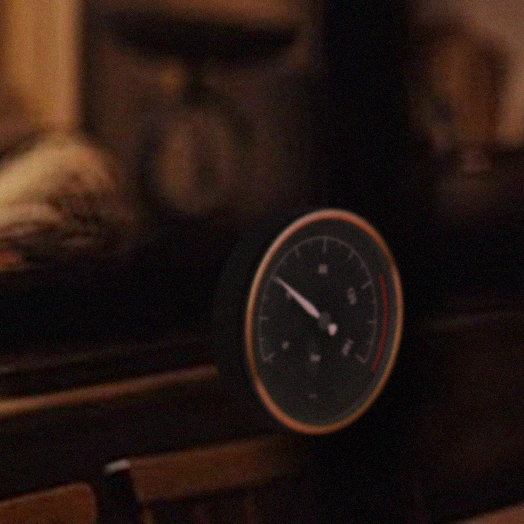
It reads 40 bar
